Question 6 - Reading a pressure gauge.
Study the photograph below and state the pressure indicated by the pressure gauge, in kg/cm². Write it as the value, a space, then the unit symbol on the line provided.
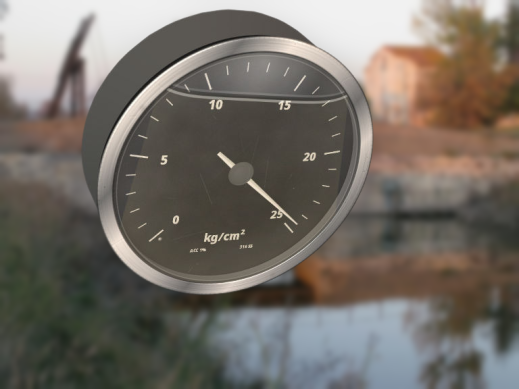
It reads 24.5 kg/cm²
